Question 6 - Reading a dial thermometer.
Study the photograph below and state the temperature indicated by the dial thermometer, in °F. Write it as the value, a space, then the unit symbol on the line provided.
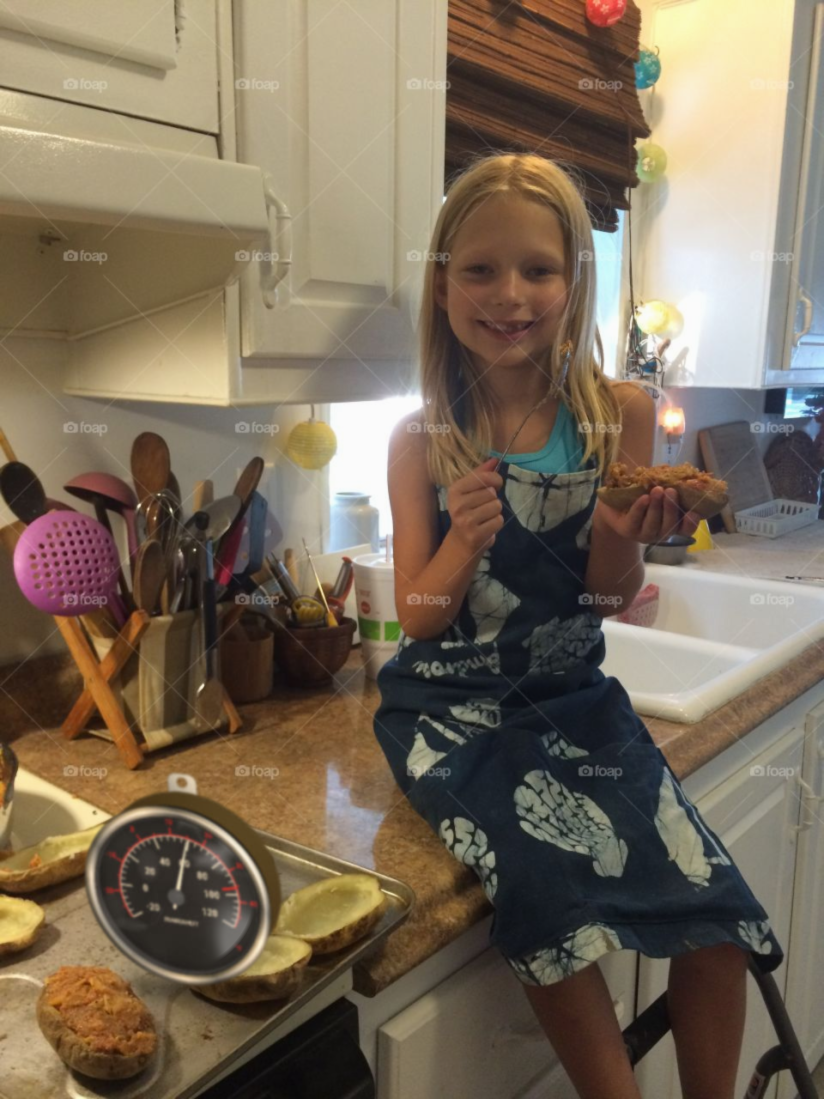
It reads 60 °F
